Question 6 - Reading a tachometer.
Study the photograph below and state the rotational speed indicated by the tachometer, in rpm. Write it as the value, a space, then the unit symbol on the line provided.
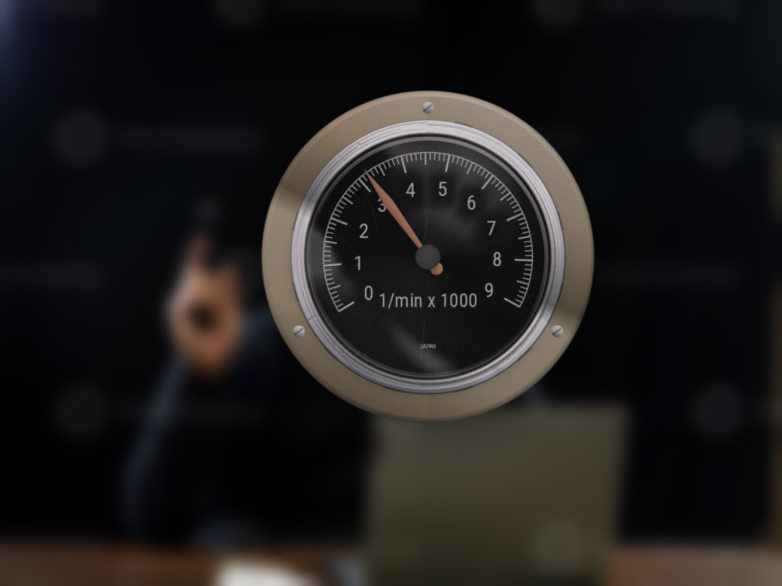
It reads 3200 rpm
